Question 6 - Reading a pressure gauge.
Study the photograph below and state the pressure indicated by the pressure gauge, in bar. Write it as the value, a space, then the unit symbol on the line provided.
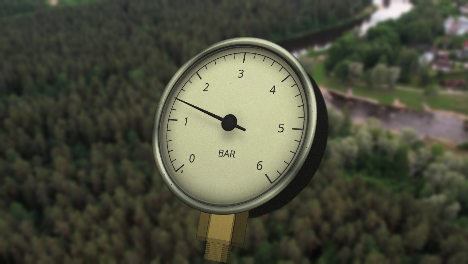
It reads 1.4 bar
